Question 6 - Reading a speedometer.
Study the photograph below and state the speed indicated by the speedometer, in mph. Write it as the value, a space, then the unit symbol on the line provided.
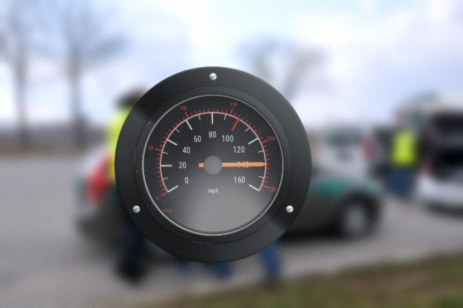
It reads 140 mph
